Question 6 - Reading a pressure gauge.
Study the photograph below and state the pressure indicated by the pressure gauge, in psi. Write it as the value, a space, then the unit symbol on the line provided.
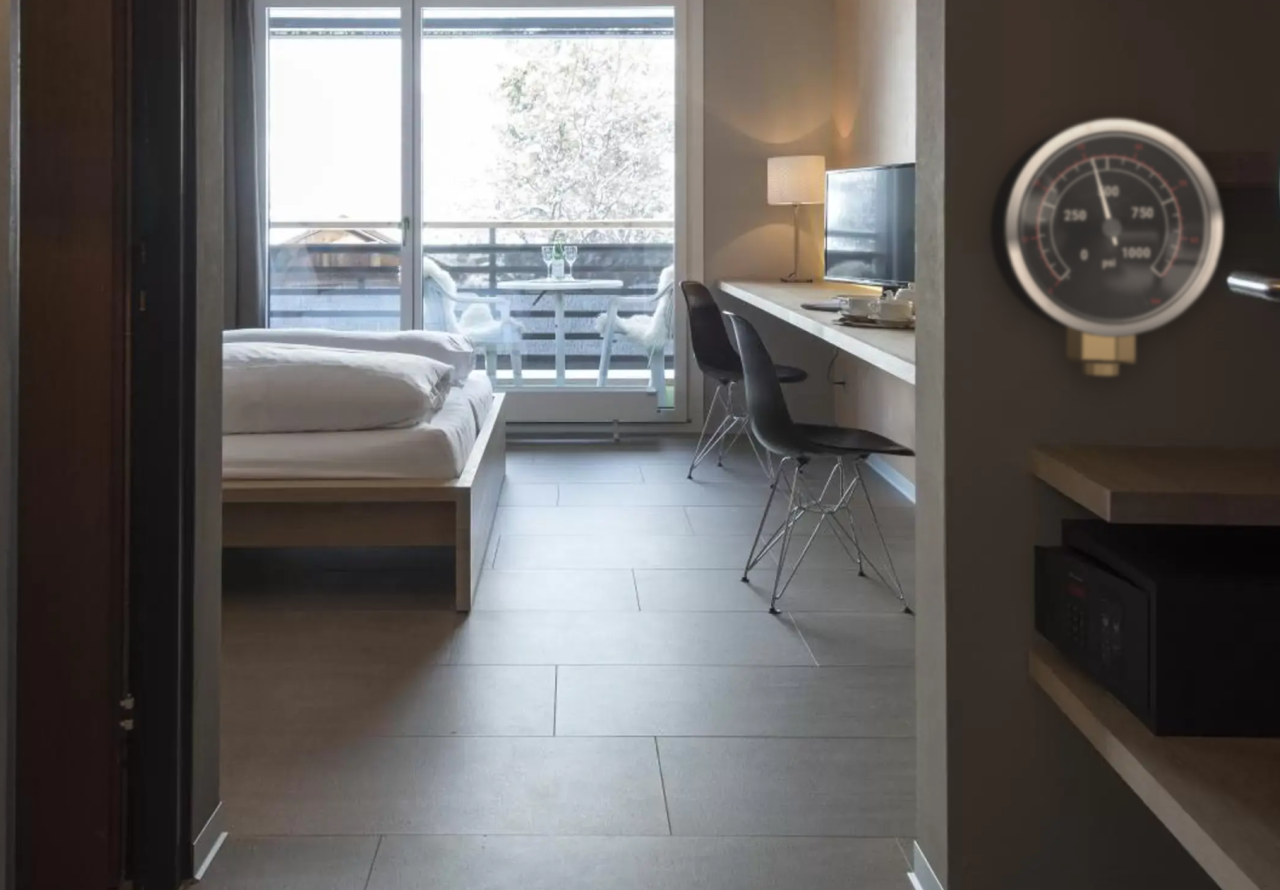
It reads 450 psi
